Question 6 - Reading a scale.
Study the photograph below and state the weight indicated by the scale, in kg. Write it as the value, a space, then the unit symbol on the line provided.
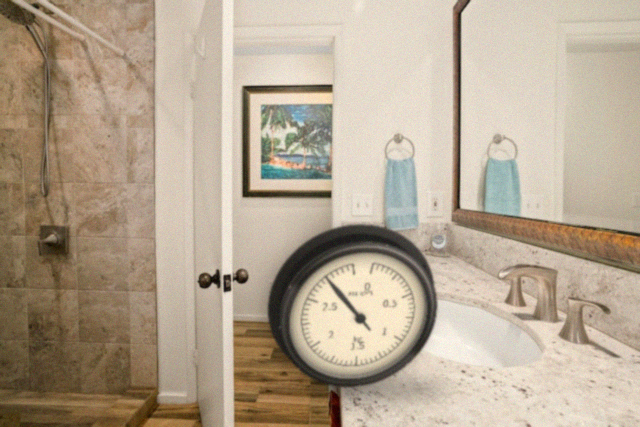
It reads 2.75 kg
